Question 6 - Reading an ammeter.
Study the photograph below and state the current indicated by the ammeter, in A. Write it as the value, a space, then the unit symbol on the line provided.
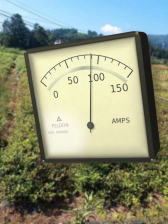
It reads 90 A
